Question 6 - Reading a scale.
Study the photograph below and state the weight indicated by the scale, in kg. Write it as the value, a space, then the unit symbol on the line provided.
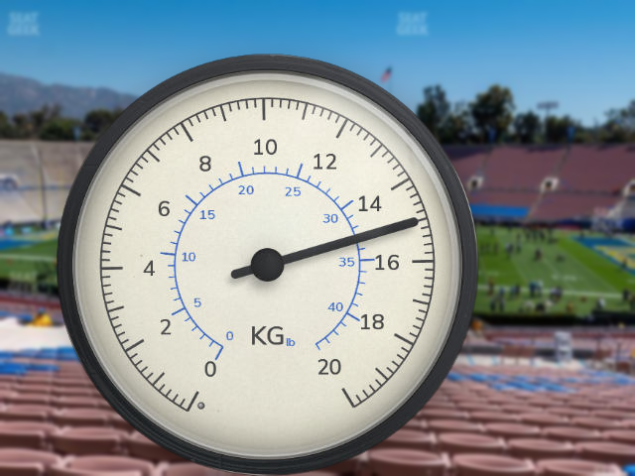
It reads 15 kg
